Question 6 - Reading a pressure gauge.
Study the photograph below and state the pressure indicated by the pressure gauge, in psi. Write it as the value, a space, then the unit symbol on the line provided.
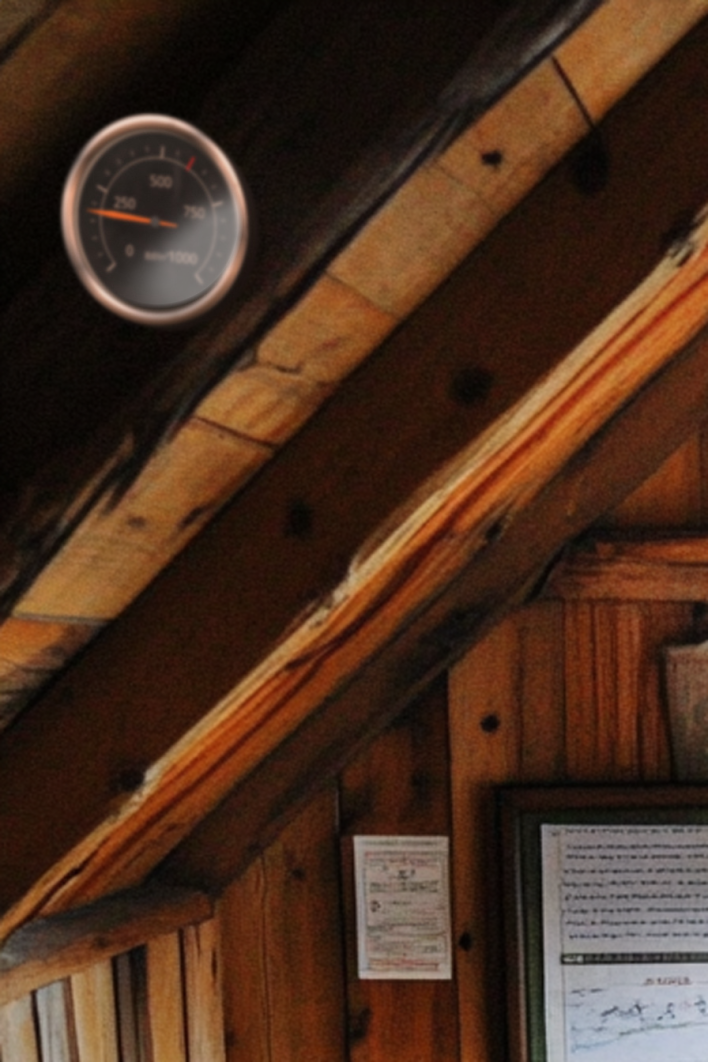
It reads 175 psi
